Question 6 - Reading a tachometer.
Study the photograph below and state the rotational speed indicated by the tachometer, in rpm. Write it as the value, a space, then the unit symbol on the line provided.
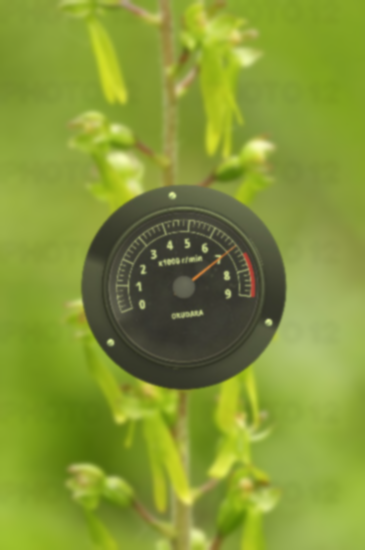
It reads 7000 rpm
